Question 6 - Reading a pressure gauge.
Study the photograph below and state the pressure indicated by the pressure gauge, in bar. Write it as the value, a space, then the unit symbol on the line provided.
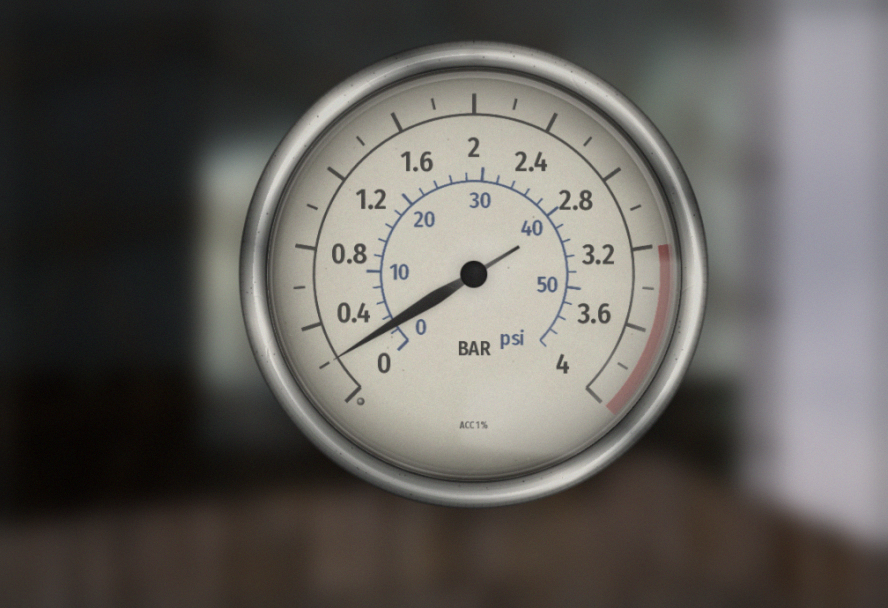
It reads 0.2 bar
